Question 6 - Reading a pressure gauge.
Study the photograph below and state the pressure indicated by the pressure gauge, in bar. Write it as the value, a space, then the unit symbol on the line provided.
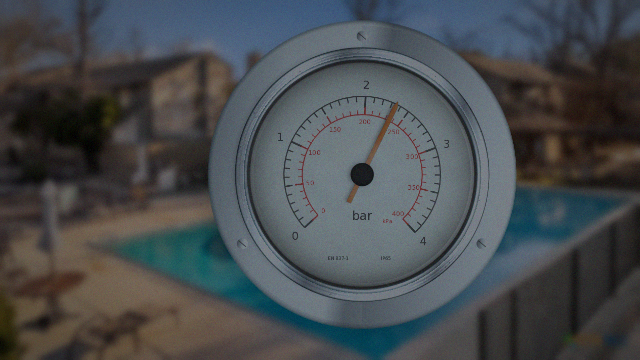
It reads 2.35 bar
